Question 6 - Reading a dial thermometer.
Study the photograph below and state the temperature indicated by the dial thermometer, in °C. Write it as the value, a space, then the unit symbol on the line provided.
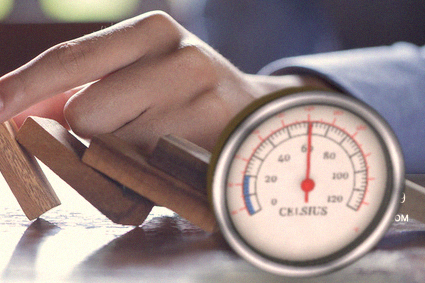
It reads 60 °C
